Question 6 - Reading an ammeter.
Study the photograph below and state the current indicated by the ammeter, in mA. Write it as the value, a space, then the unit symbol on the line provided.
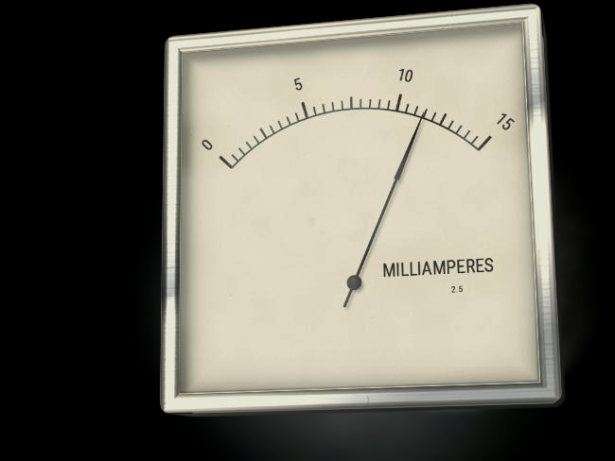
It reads 11.5 mA
